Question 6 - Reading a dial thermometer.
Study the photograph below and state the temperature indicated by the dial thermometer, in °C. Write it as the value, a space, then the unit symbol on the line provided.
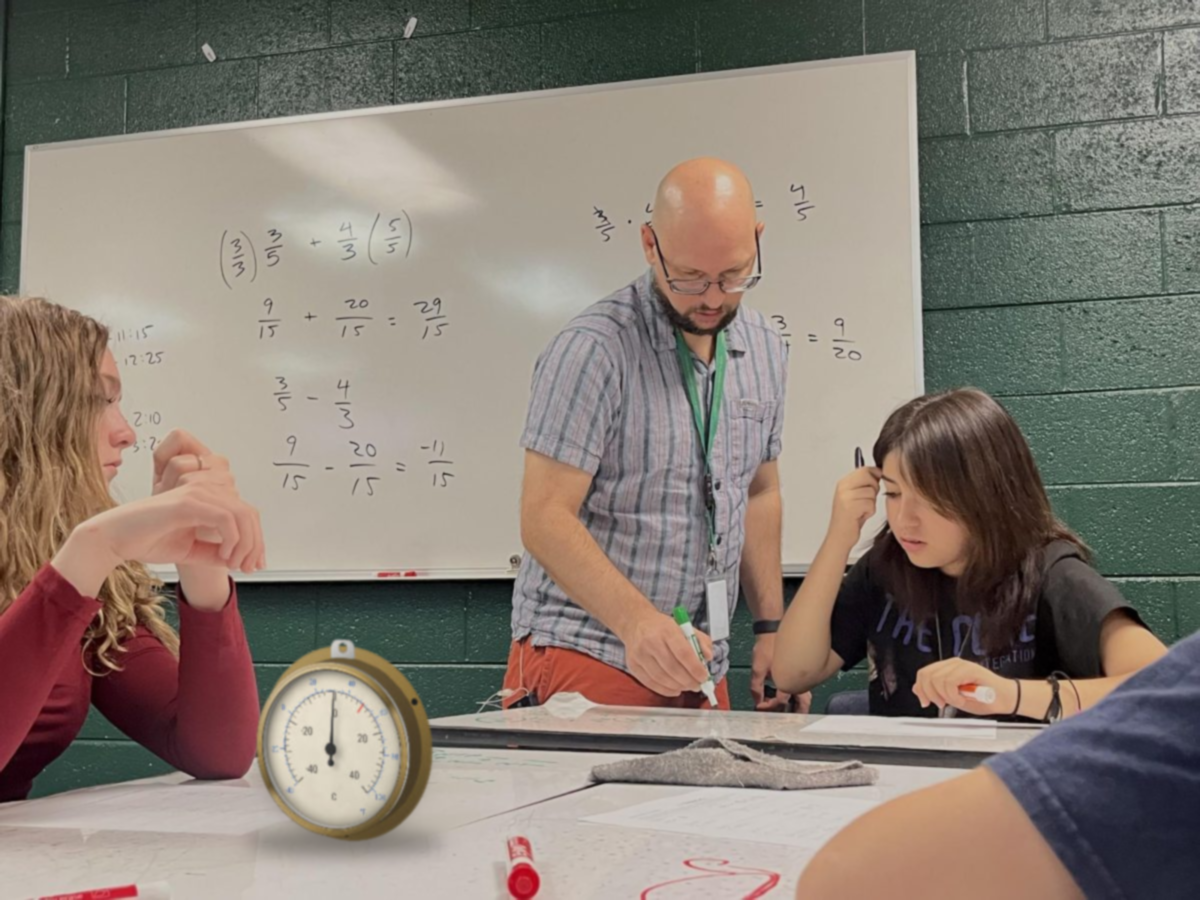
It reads 0 °C
